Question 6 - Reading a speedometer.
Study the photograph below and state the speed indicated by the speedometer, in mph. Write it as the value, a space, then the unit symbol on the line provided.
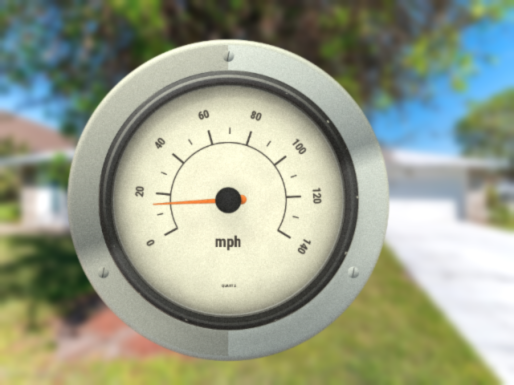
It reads 15 mph
